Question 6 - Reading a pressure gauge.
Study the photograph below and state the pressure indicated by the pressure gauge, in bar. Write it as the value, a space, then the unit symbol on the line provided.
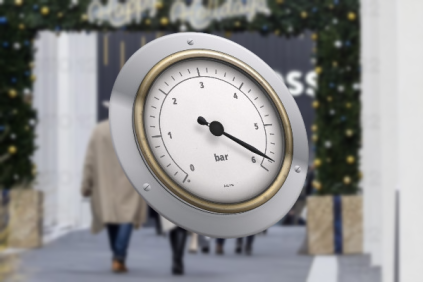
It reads 5.8 bar
